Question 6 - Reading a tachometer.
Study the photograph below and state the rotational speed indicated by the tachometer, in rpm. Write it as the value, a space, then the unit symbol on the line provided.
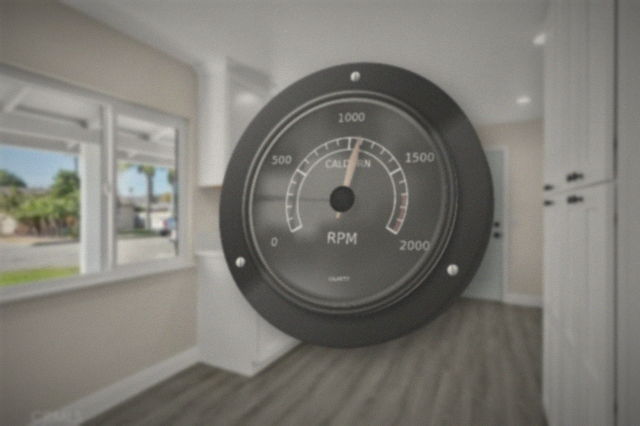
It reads 1100 rpm
